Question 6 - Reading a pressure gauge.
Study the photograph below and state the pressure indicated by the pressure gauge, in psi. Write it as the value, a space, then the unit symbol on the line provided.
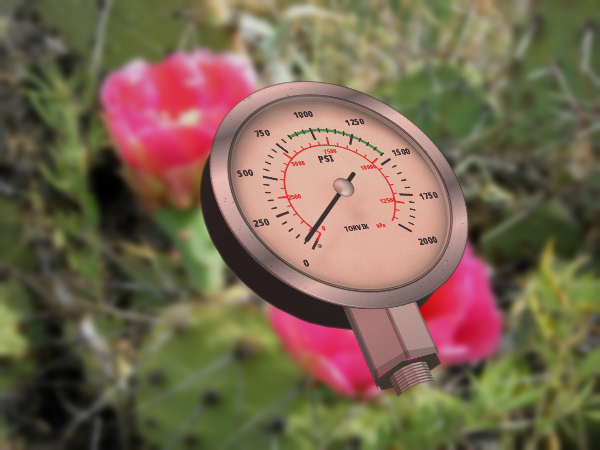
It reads 50 psi
